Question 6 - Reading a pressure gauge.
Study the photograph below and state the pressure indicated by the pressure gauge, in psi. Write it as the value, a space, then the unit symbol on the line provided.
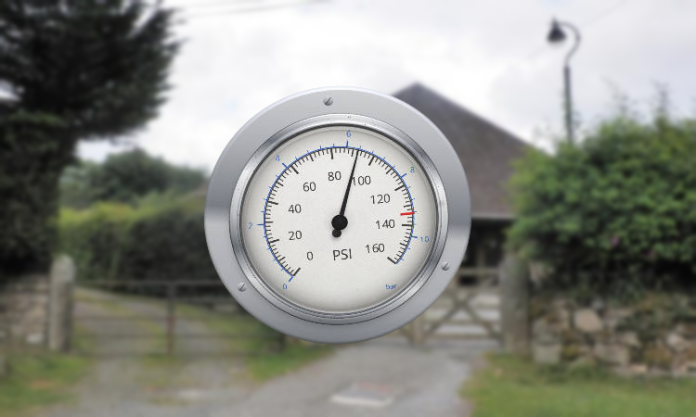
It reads 92 psi
